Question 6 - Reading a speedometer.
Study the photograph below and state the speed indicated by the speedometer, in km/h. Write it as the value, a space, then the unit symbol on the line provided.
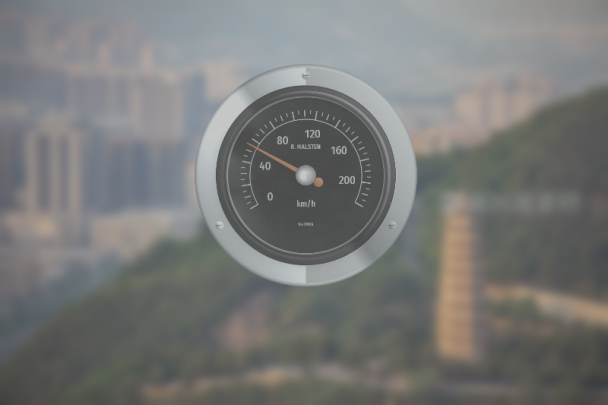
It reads 55 km/h
